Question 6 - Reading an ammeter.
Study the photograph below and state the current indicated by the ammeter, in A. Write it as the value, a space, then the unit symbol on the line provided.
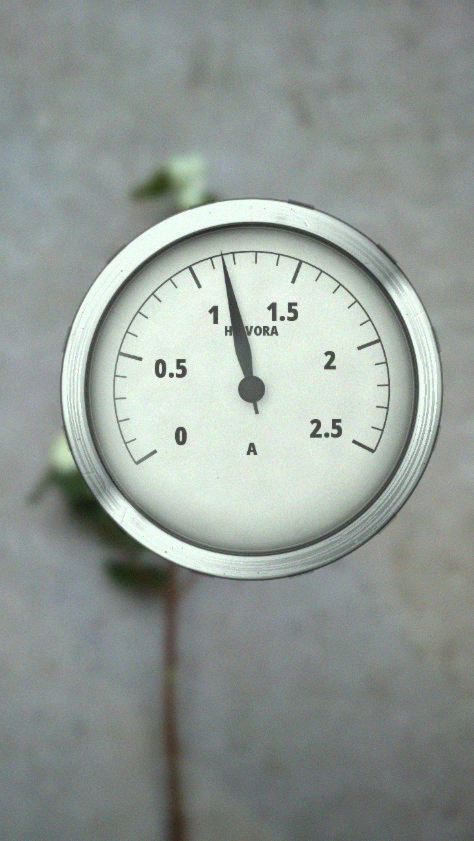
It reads 1.15 A
